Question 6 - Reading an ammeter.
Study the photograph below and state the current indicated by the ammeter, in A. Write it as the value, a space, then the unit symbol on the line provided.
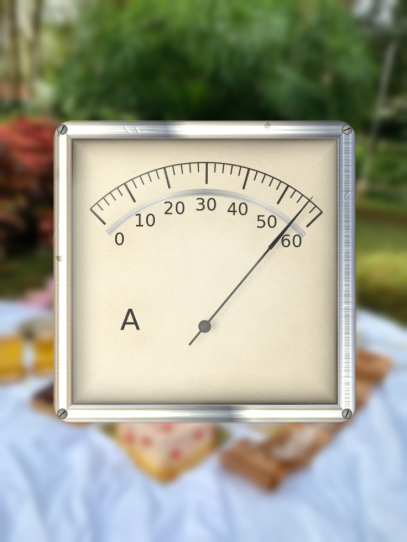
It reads 56 A
